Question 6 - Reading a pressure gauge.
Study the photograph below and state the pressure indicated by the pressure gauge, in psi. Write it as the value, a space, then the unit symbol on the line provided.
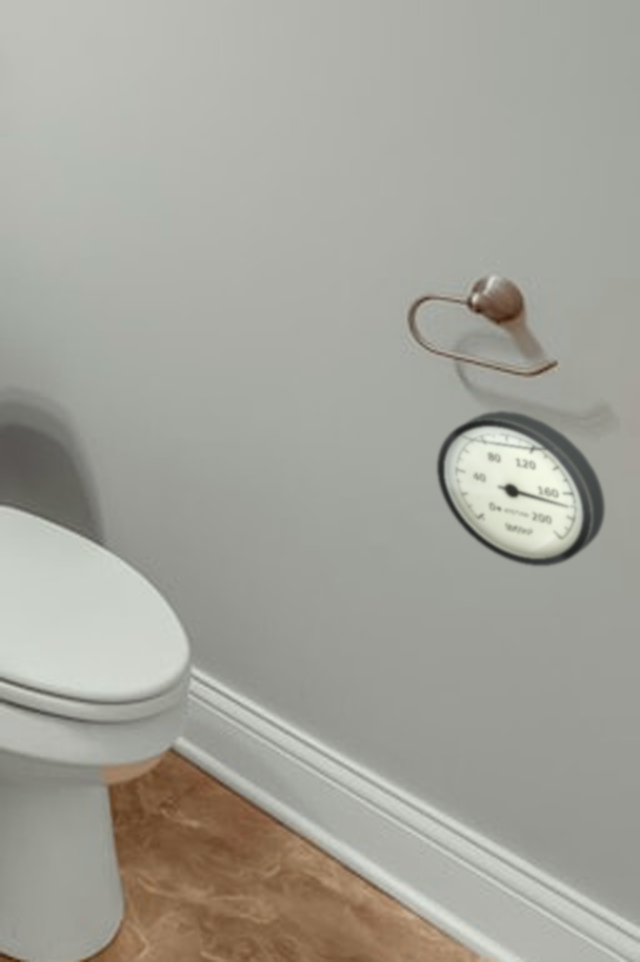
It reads 170 psi
